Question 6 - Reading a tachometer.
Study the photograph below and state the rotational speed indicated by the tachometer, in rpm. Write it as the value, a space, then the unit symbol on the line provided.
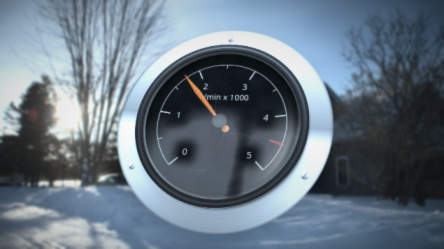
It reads 1750 rpm
